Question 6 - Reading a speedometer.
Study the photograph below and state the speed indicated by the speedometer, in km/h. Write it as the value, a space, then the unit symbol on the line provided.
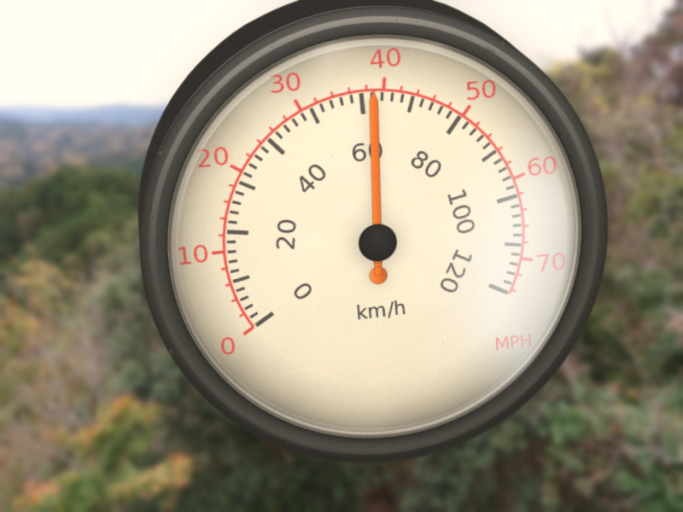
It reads 62 km/h
